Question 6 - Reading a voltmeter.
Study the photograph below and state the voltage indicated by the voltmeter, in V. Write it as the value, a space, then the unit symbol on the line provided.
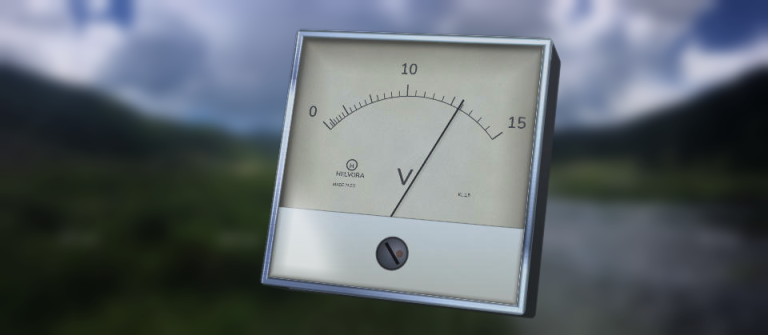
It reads 13 V
